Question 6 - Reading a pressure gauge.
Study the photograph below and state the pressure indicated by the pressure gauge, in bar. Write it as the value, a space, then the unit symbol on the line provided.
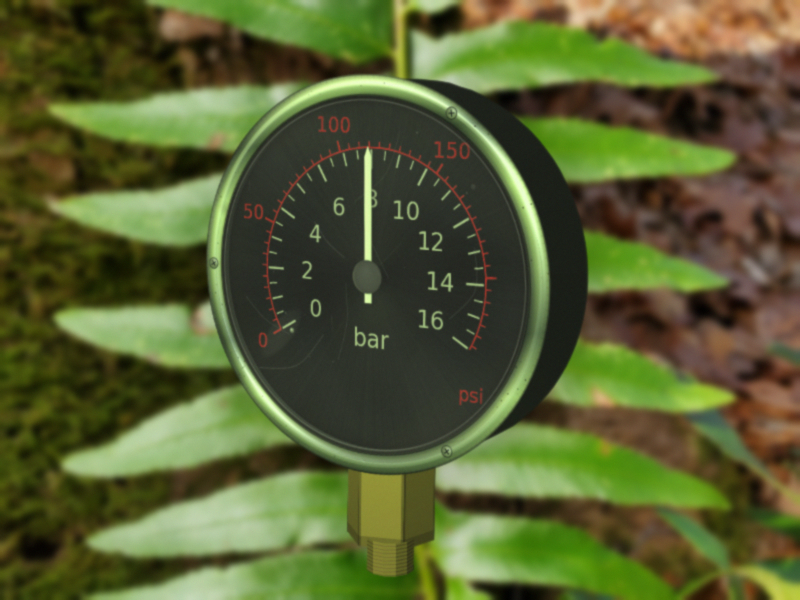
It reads 8 bar
